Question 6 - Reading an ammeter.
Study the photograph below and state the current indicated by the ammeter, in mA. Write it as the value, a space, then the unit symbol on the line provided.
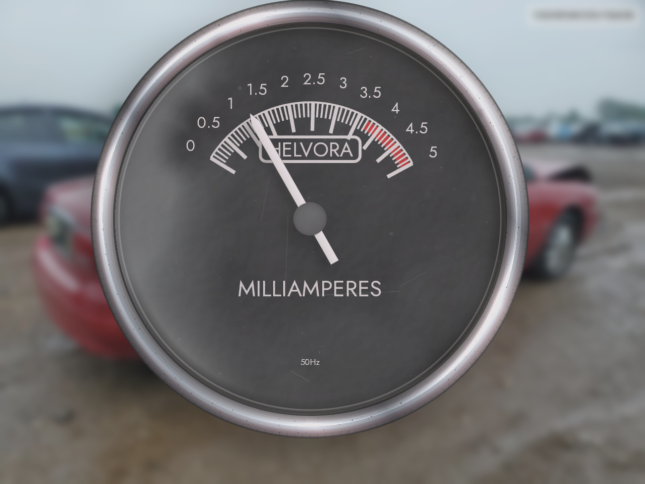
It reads 1.2 mA
